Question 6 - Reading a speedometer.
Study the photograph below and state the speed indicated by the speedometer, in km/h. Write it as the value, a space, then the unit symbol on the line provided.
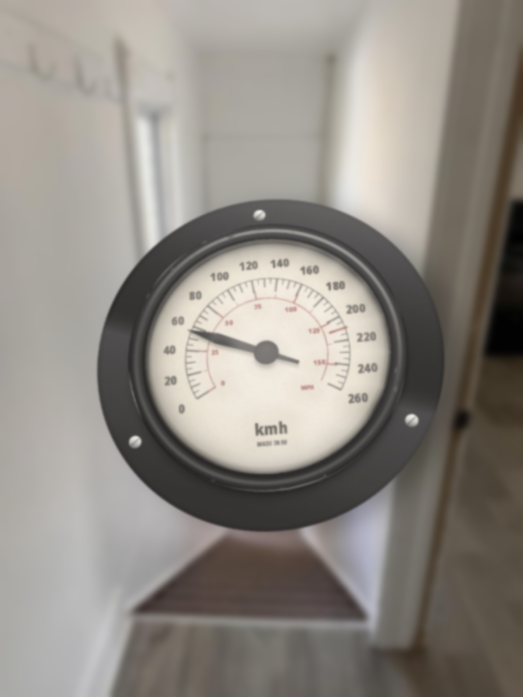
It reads 55 km/h
